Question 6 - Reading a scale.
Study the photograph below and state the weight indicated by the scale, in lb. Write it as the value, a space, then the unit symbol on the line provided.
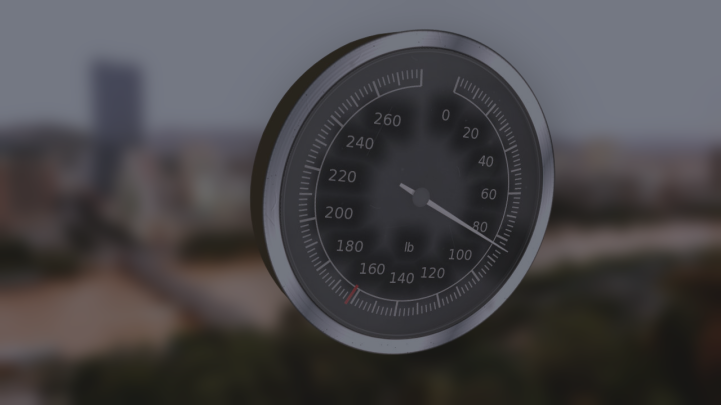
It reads 84 lb
